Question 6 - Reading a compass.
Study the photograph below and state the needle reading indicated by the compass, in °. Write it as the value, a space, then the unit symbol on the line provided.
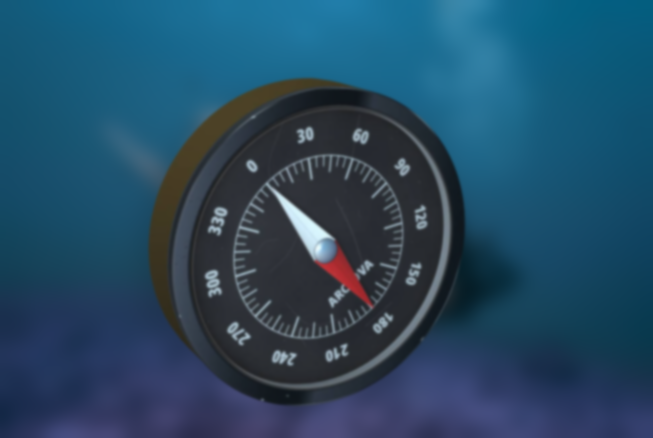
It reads 180 °
